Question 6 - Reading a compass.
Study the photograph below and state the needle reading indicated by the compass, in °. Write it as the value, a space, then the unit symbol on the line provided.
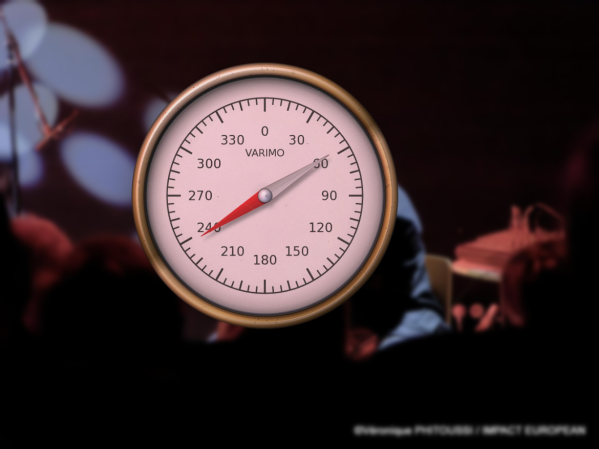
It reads 237.5 °
